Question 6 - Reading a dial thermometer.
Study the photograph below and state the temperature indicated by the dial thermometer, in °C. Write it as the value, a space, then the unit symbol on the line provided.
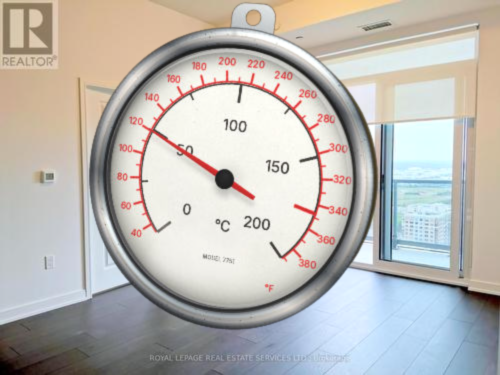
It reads 50 °C
